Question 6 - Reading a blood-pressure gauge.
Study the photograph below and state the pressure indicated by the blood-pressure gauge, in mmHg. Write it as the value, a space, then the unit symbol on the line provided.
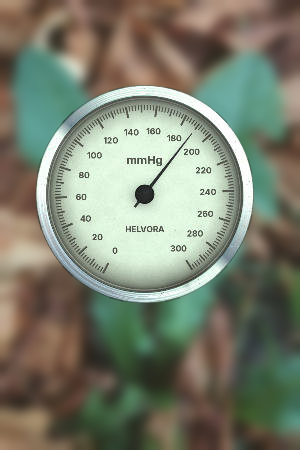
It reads 190 mmHg
